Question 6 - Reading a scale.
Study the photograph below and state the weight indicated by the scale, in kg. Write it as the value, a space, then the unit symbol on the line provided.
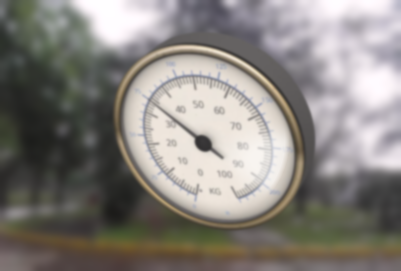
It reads 35 kg
